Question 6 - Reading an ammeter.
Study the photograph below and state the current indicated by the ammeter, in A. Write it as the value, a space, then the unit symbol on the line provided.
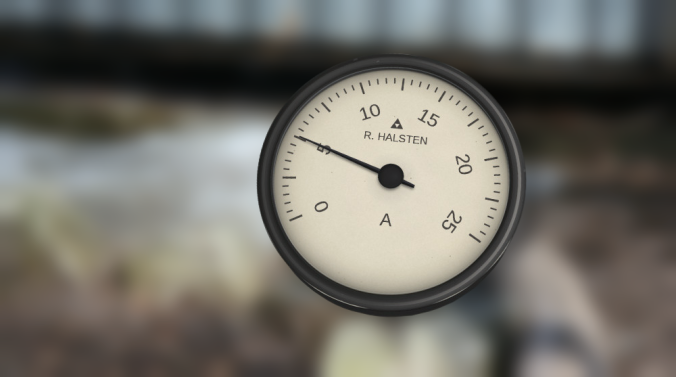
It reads 5 A
